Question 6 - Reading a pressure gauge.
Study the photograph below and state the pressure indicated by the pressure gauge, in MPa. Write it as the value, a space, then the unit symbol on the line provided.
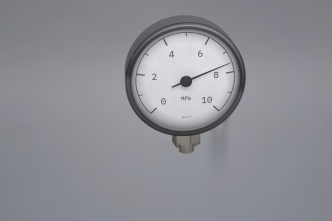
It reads 7.5 MPa
